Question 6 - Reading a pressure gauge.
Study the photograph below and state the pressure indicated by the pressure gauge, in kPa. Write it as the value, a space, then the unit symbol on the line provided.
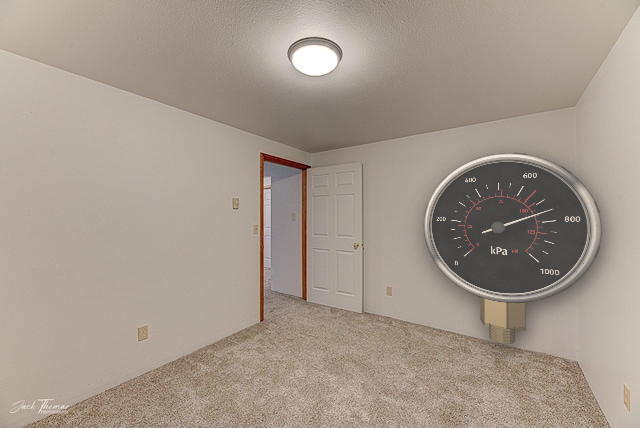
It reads 750 kPa
